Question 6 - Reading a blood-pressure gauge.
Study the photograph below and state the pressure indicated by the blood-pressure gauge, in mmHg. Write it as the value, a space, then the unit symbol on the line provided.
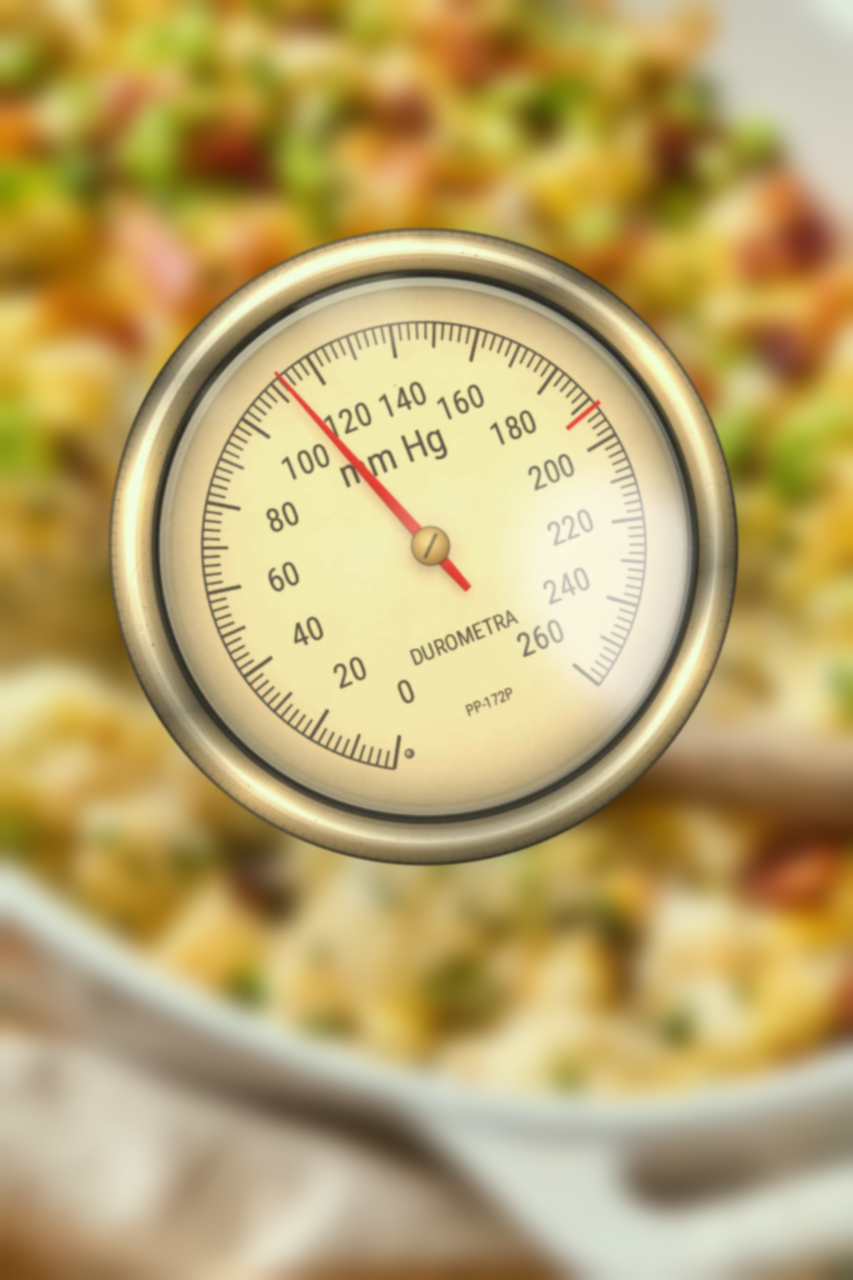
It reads 112 mmHg
